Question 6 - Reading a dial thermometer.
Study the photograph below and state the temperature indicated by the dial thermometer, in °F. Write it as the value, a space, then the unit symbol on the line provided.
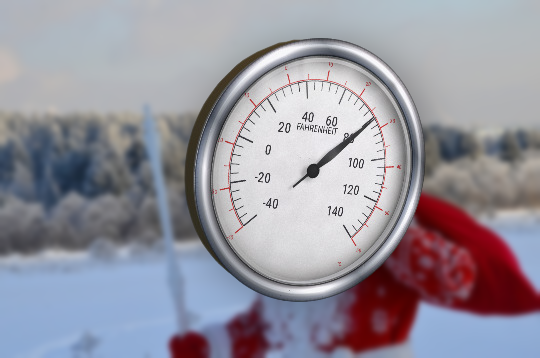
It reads 80 °F
